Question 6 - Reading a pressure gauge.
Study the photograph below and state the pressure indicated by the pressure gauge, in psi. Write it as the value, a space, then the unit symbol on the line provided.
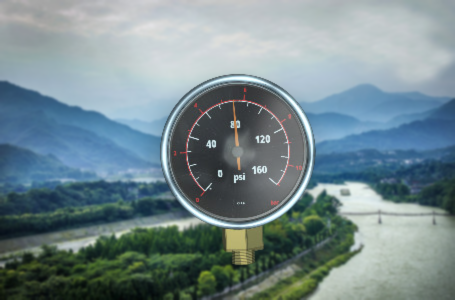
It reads 80 psi
